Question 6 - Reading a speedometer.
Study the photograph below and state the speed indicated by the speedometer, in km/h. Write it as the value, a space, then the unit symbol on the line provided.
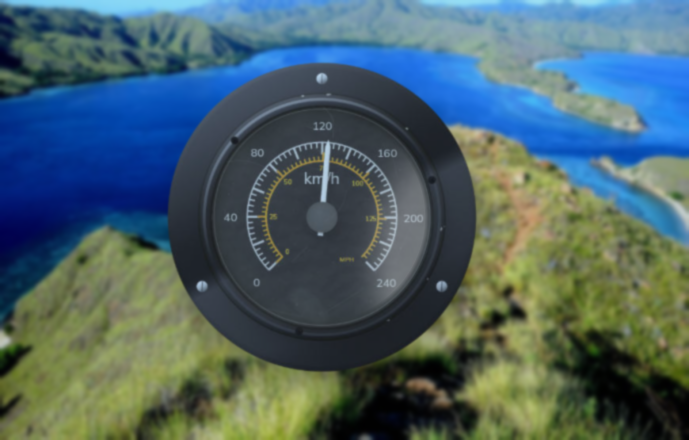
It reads 124 km/h
